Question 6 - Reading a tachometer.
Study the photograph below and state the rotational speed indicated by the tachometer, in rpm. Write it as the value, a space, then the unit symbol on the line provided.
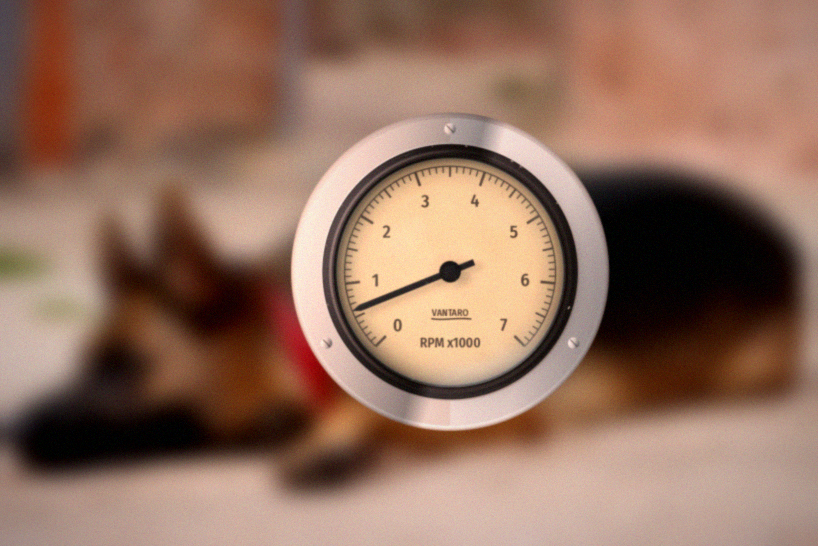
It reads 600 rpm
